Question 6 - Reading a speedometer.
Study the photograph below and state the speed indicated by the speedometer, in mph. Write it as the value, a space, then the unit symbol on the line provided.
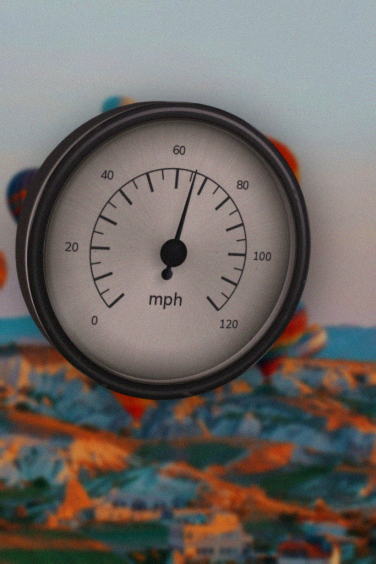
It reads 65 mph
